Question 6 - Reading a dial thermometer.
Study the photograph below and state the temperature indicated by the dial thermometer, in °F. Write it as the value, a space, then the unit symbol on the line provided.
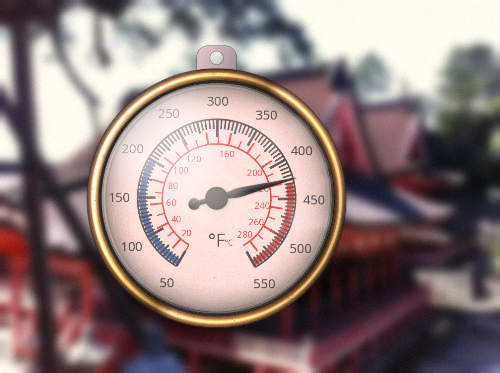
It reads 425 °F
